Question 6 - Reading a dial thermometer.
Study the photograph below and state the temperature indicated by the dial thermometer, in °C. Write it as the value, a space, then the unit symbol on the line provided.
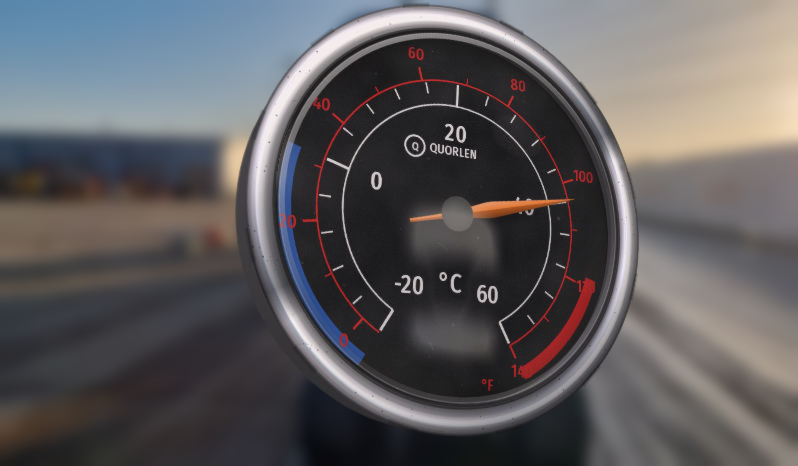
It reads 40 °C
